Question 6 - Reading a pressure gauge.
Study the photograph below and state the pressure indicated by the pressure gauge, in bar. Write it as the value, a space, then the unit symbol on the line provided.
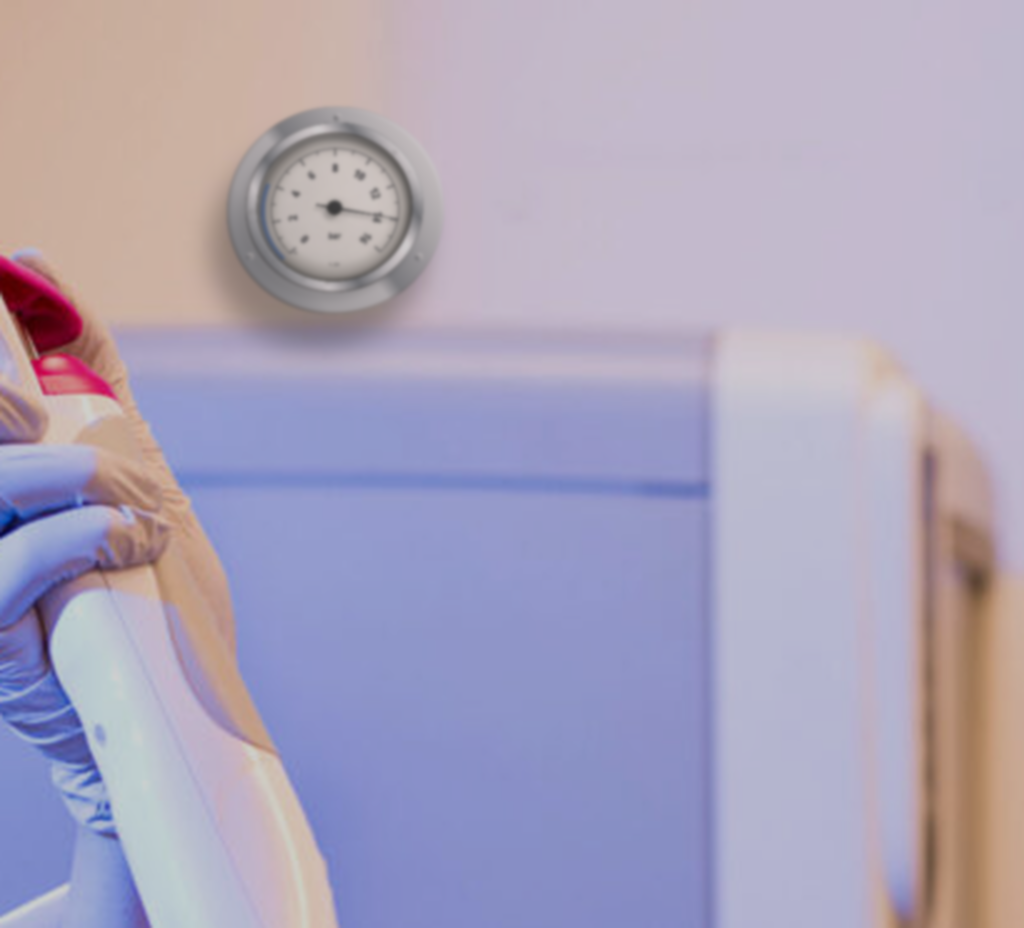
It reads 14 bar
